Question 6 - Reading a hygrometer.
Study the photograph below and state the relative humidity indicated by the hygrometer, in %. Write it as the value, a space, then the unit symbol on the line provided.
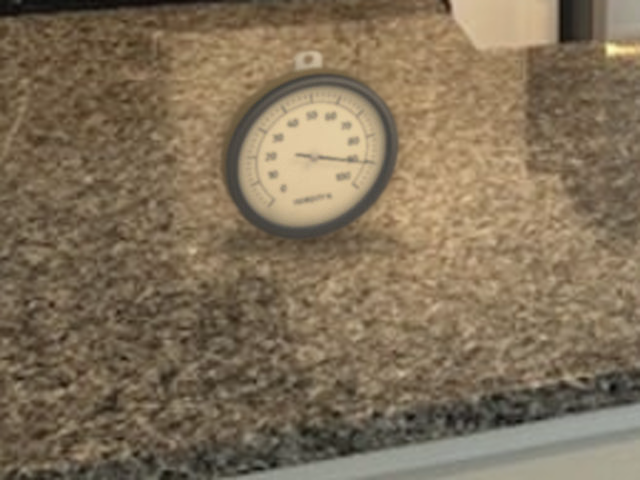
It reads 90 %
